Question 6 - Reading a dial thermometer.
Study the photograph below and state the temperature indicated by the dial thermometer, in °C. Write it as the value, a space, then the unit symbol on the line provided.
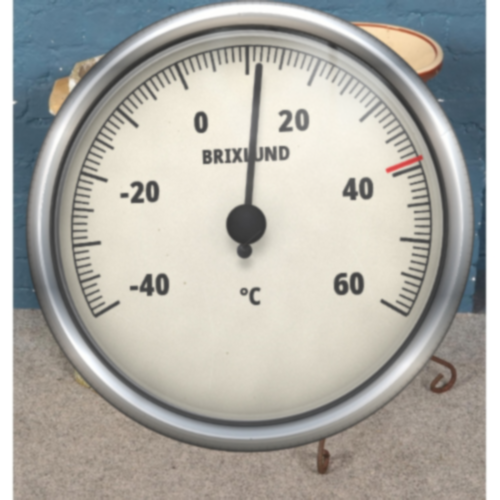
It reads 12 °C
